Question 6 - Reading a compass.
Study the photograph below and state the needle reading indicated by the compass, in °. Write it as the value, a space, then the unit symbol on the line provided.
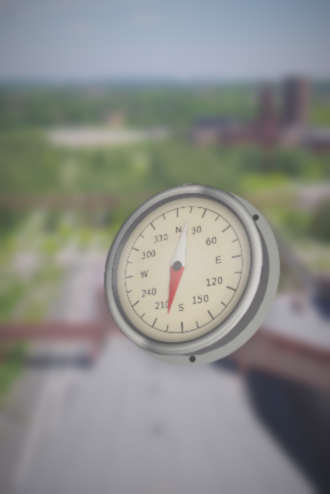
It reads 195 °
